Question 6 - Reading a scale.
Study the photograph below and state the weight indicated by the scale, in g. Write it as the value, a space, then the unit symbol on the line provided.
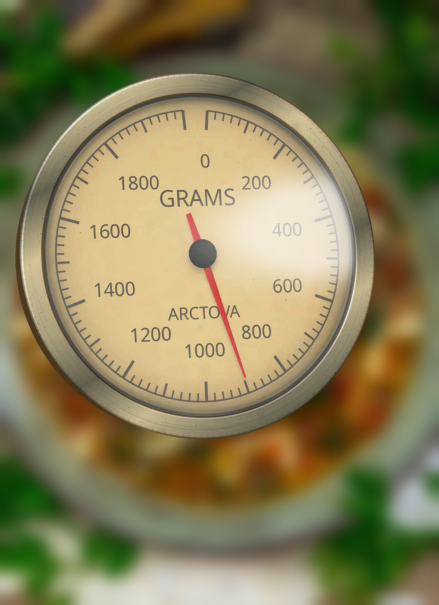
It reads 900 g
